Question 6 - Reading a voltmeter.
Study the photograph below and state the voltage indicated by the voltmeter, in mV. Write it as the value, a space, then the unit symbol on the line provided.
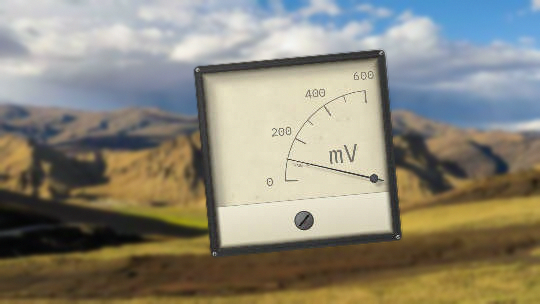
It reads 100 mV
